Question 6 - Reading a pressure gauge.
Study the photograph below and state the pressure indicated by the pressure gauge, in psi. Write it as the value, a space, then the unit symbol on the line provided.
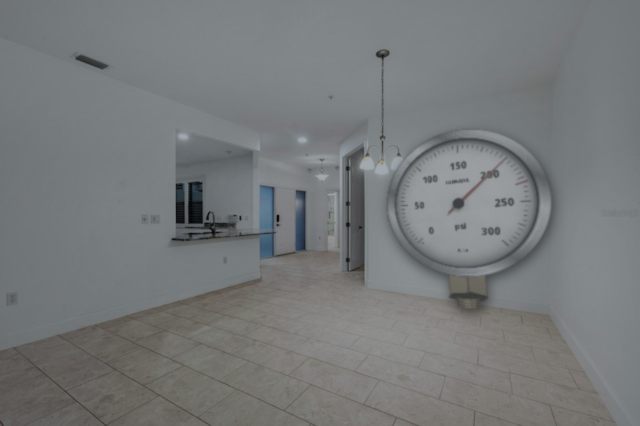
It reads 200 psi
